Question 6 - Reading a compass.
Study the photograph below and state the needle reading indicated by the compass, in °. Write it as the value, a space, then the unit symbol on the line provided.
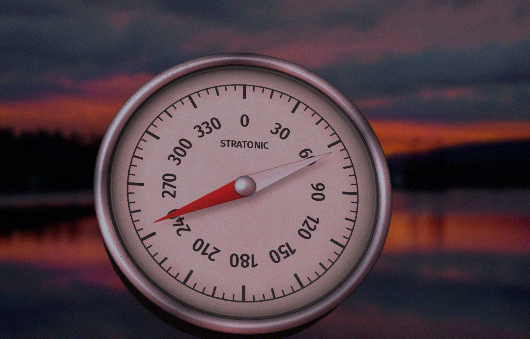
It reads 245 °
